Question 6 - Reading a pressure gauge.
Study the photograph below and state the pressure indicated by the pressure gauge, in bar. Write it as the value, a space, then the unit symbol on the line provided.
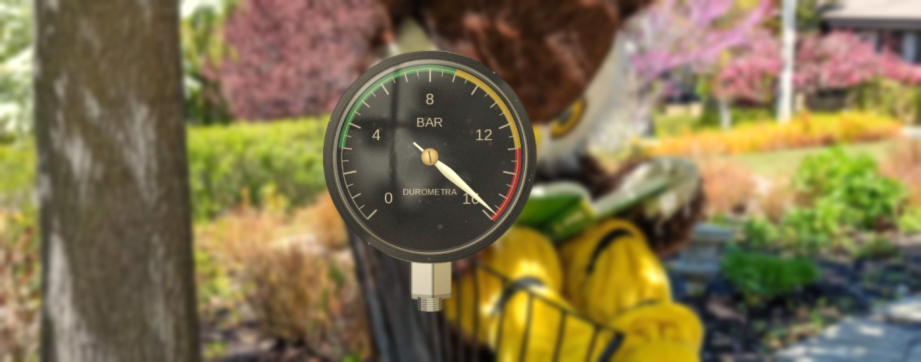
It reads 15.75 bar
